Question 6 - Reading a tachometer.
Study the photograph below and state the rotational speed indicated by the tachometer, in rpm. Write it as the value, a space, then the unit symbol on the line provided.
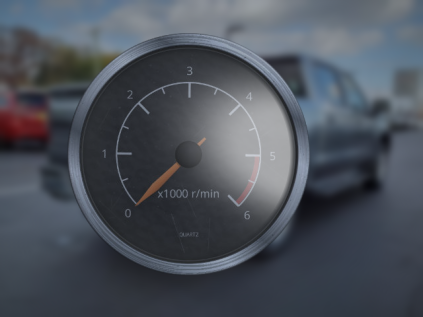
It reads 0 rpm
